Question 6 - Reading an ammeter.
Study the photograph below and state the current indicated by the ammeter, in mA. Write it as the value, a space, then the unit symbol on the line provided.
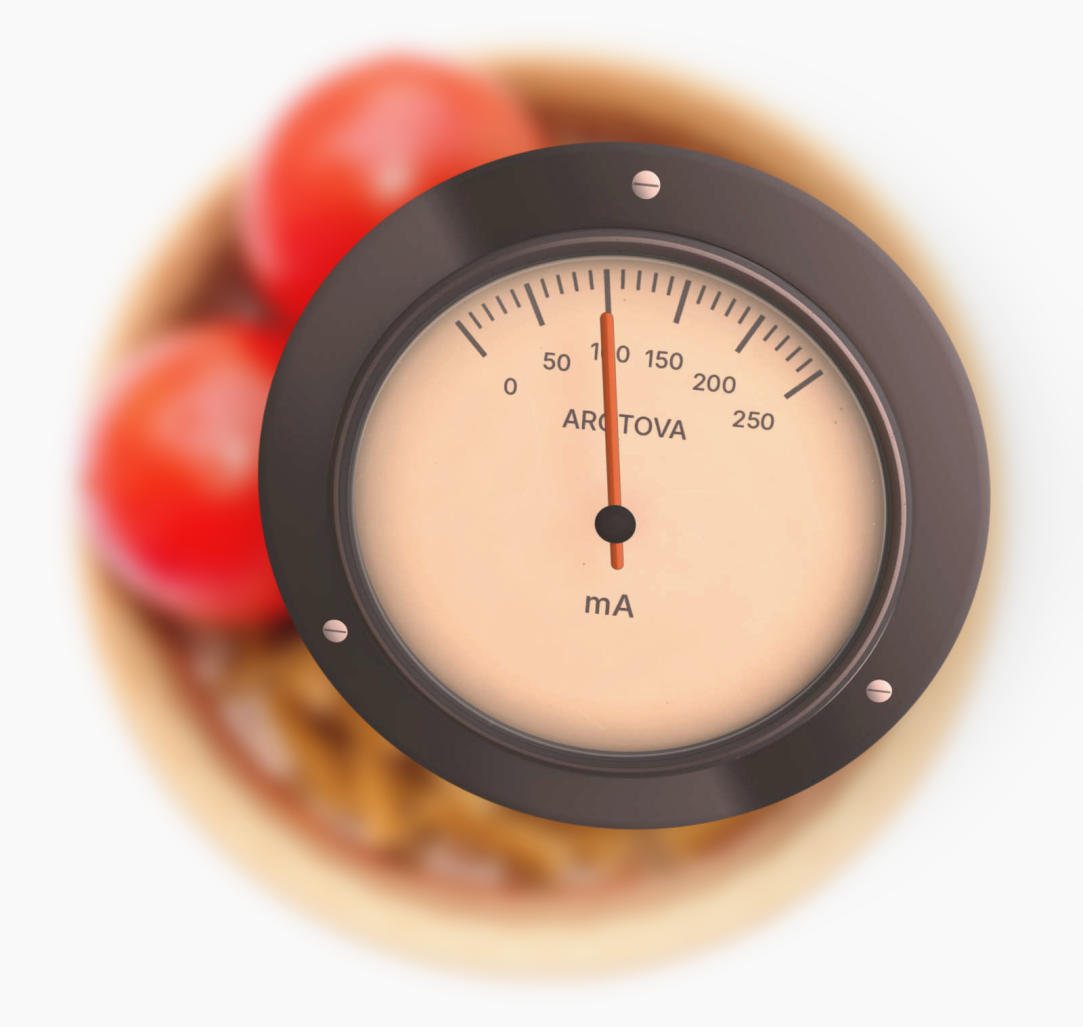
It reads 100 mA
